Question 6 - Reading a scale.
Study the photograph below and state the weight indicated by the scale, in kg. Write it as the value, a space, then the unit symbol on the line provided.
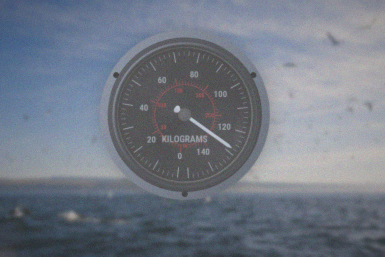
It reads 128 kg
